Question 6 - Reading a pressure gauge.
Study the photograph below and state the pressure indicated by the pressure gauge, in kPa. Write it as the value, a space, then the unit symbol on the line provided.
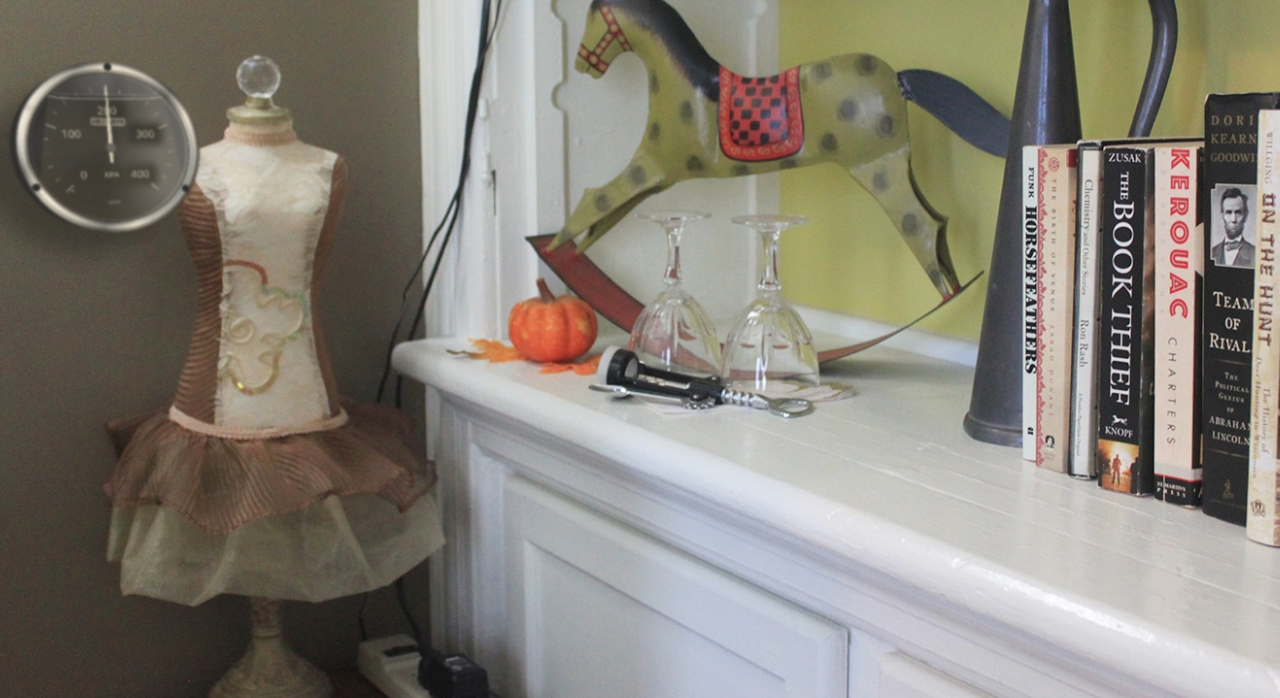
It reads 200 kPa
